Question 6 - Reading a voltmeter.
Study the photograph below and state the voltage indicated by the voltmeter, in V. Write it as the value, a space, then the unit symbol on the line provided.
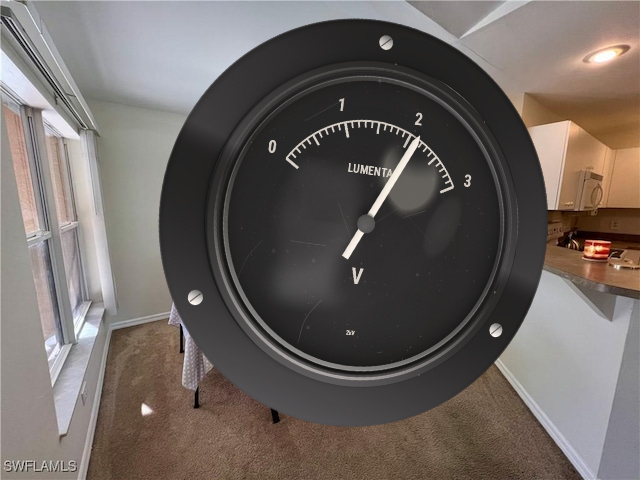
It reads 2.1 V
